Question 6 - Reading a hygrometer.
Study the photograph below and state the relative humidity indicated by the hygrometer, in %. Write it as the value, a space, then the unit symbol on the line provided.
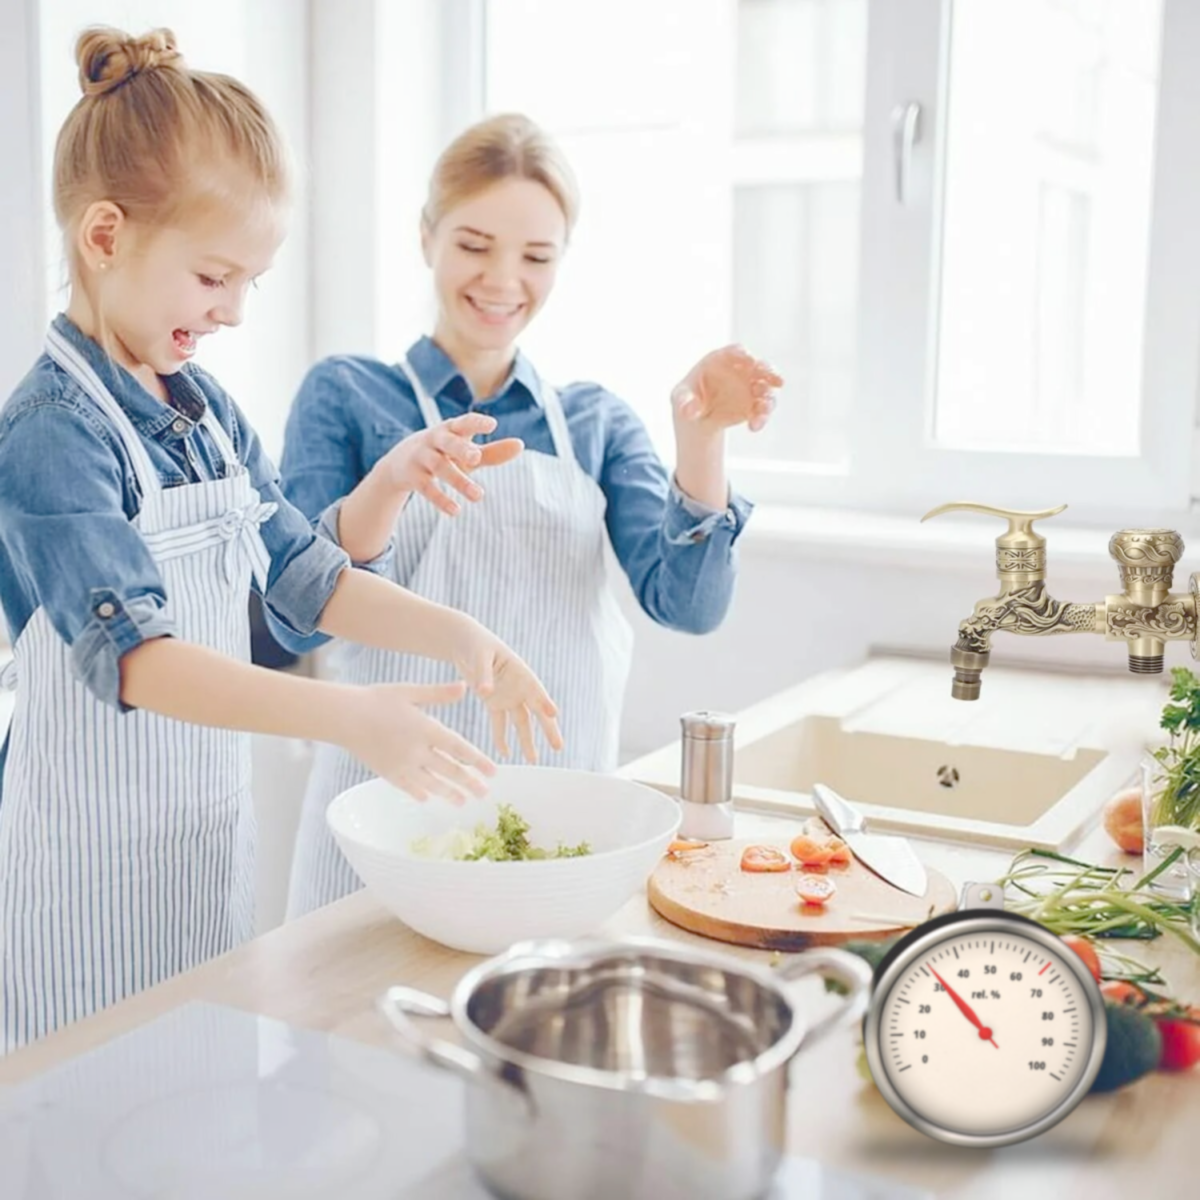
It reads 32 %
